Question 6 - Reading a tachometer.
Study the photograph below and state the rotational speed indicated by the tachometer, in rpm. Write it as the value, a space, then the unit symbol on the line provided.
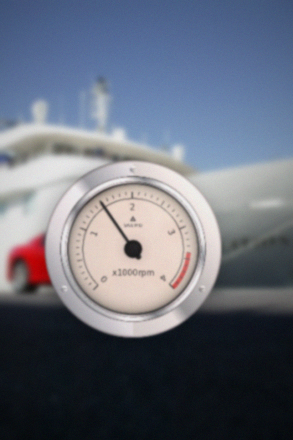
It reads 1500 rpm
